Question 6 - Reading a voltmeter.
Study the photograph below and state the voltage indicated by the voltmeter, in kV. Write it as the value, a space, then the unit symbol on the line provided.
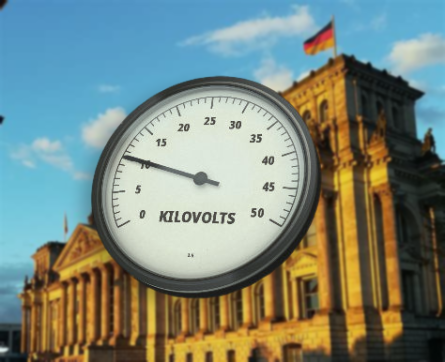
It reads 10 kV
